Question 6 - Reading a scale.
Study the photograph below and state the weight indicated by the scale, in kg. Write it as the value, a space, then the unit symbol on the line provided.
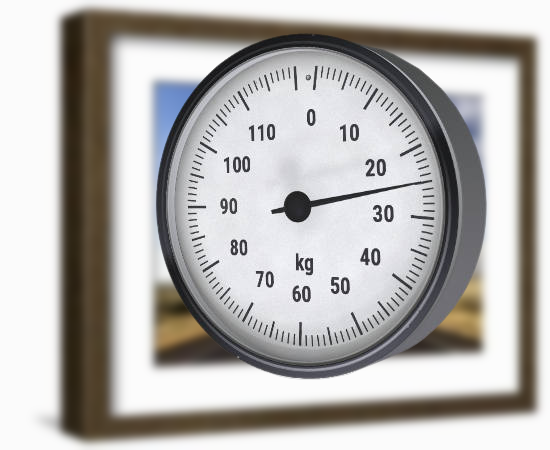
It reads 25 kg
